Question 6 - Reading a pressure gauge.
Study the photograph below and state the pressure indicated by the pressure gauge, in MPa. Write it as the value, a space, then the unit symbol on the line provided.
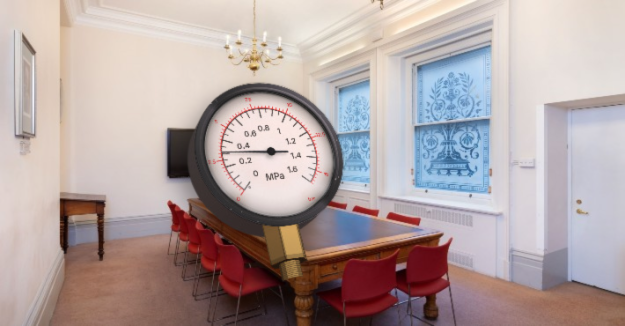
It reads 0.3 MPa
